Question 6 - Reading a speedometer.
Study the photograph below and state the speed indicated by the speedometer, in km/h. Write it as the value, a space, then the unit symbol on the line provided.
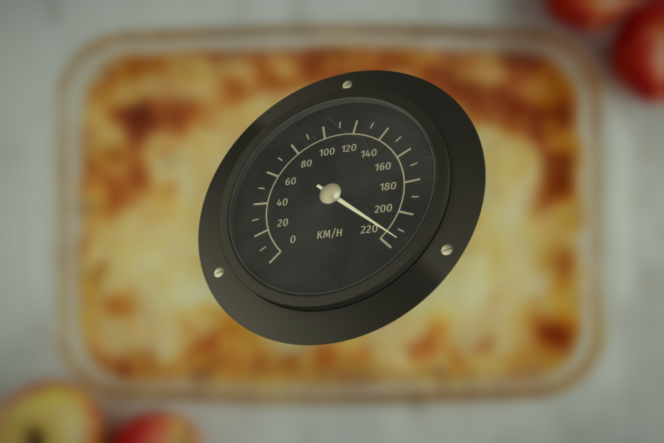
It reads 215 km/h
